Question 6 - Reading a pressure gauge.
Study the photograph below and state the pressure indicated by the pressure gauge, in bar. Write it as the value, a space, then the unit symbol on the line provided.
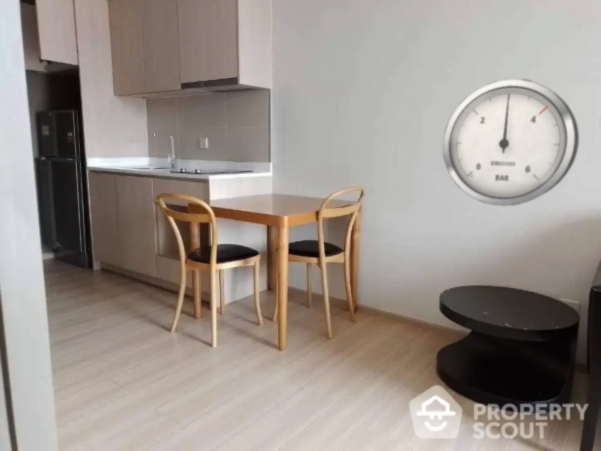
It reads 3 bar
